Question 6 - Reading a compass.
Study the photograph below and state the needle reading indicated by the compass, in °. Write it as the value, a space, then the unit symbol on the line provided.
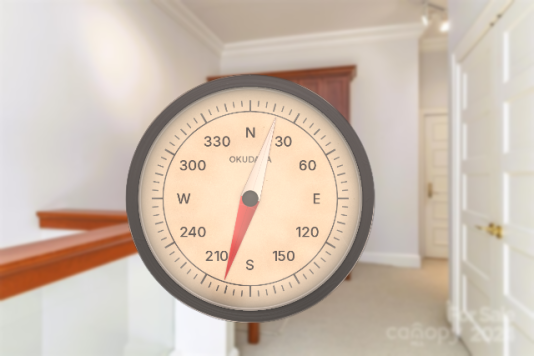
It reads 197.5 °
